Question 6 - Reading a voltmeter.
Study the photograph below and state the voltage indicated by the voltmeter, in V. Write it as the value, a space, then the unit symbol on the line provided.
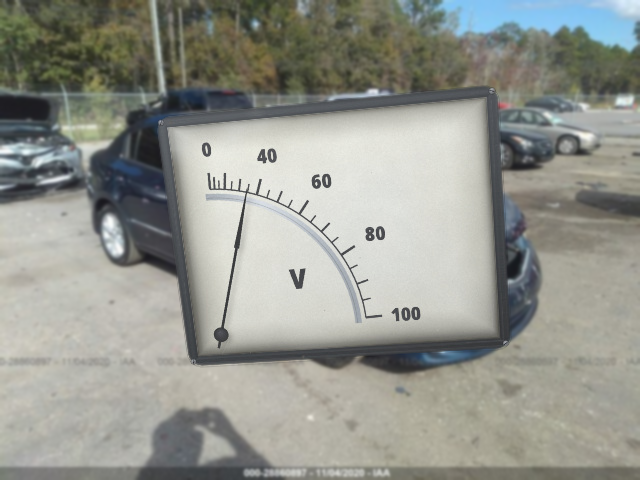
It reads 35 V
